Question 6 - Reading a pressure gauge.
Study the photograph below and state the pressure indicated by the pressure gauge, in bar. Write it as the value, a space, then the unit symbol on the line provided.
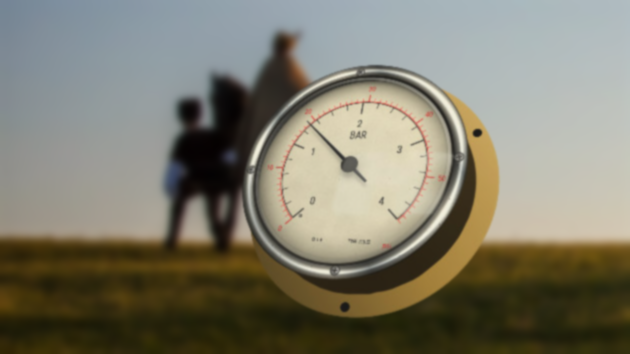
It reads 1.3 bar
